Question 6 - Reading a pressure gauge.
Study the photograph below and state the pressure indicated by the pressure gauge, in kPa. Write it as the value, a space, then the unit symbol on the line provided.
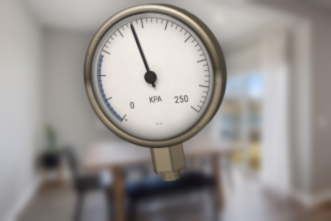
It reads 115 kPa
